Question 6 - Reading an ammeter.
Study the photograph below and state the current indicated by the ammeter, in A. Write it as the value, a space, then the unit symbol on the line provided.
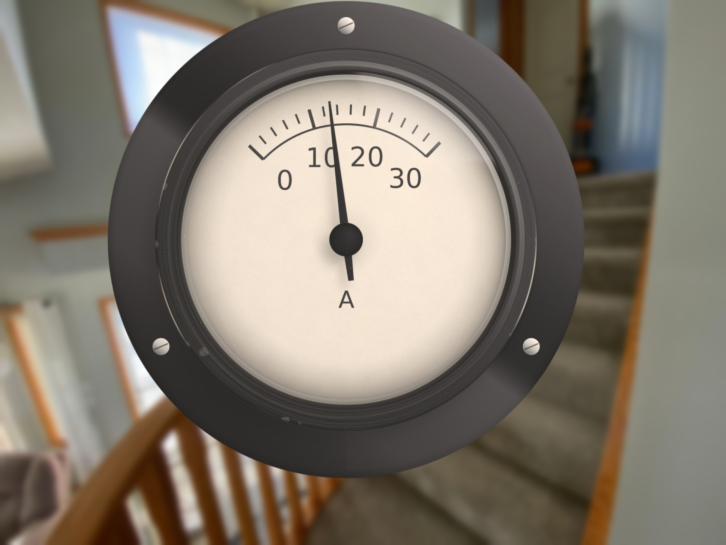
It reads 13 A
